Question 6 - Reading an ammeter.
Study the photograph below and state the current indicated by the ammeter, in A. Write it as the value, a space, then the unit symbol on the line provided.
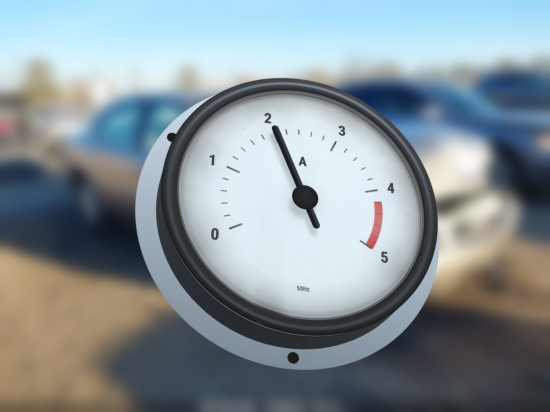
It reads 2 A
